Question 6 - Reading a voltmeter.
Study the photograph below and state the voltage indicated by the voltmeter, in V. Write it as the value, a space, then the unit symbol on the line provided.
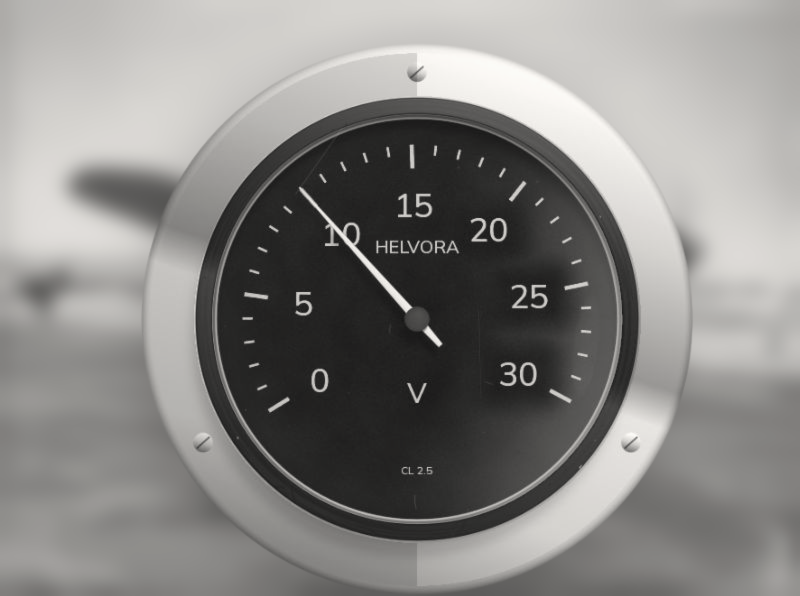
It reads 10 V
